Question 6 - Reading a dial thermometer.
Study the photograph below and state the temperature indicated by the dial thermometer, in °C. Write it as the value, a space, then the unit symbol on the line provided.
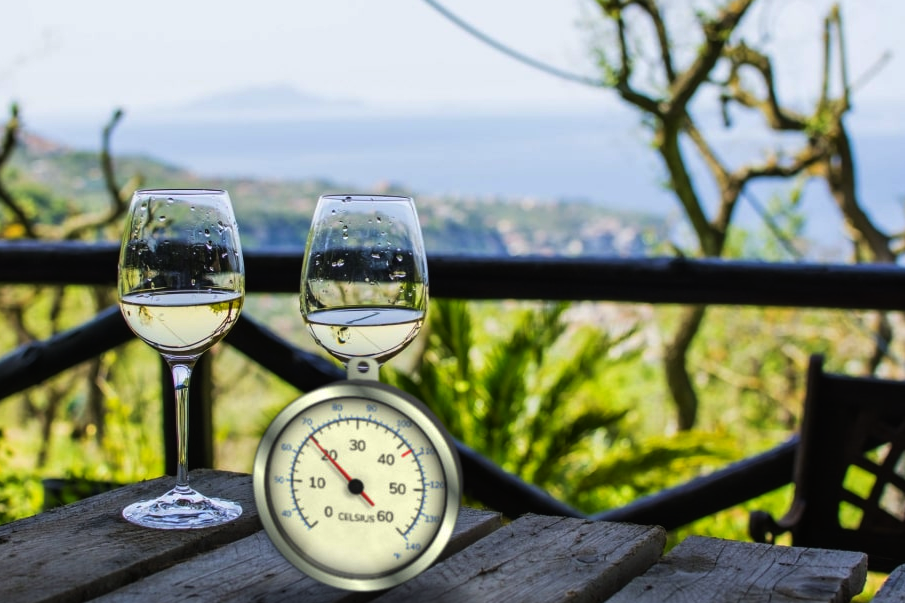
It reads 20 °C
